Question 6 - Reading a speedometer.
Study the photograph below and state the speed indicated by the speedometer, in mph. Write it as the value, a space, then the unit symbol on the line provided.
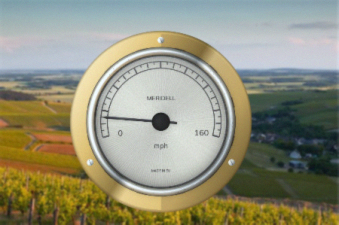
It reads 15 mph
